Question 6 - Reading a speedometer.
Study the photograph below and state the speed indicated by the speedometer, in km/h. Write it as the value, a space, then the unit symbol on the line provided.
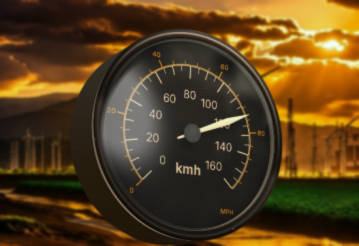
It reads 120 km/h
